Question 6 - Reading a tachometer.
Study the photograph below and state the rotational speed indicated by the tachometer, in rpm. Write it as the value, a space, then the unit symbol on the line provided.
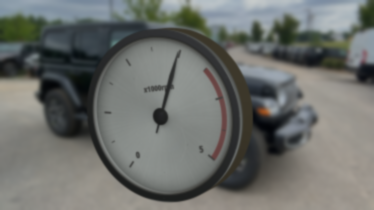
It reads 3000 rpm
